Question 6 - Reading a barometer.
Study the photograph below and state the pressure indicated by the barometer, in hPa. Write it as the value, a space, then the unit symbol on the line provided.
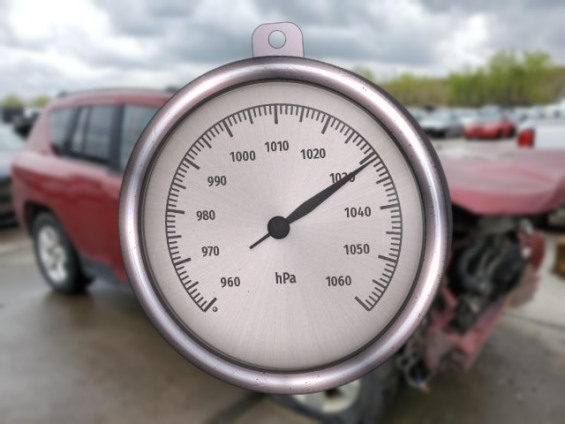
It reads 1031 hPa
